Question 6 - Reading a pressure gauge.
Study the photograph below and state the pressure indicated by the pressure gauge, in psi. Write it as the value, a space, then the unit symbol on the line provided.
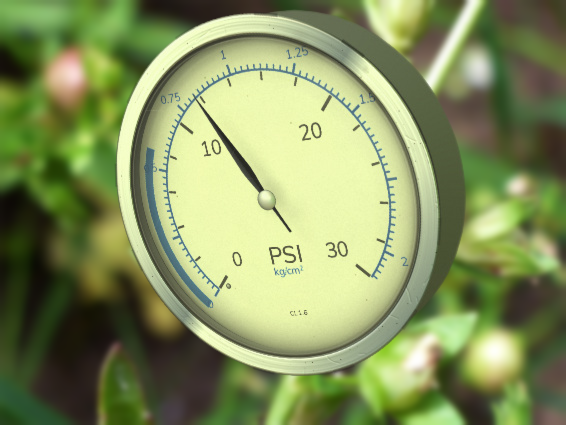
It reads 12 psi
